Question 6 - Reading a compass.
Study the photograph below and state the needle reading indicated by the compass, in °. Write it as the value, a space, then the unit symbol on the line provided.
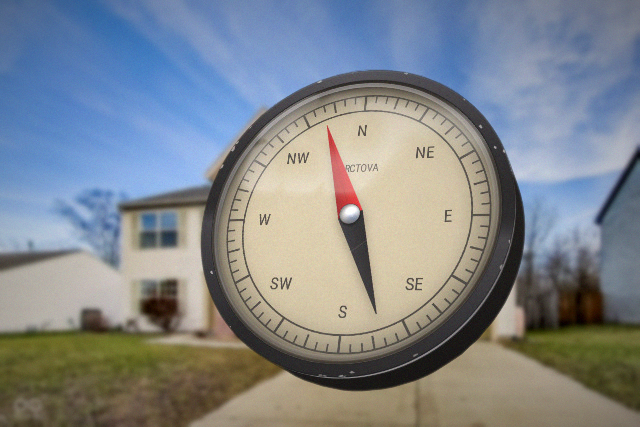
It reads 340 °
